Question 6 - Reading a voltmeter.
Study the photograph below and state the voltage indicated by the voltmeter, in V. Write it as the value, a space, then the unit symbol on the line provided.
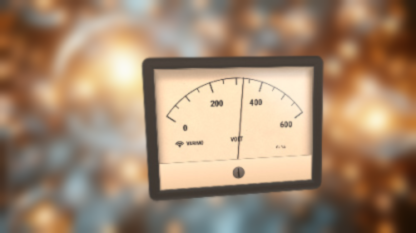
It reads 325 V
